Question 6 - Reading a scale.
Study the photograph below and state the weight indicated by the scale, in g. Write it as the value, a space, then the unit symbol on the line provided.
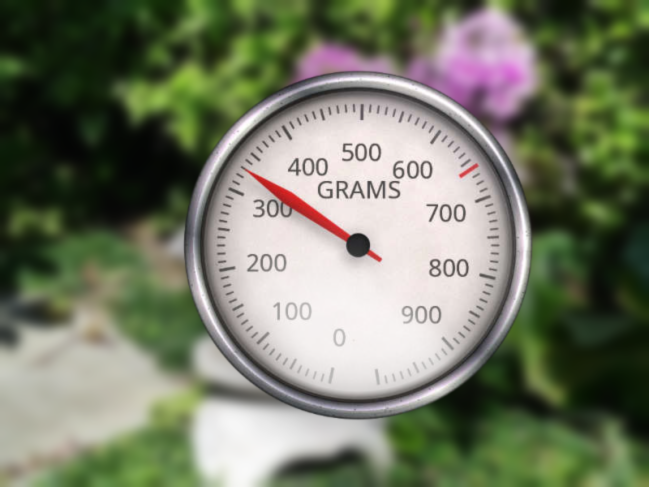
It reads 330 g
